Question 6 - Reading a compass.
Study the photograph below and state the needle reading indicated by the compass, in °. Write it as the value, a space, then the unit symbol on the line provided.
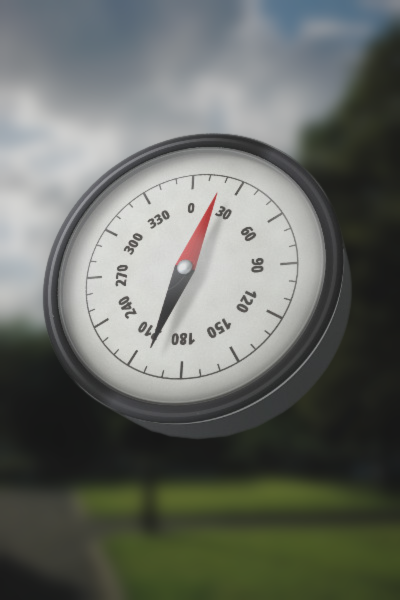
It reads 20 °
